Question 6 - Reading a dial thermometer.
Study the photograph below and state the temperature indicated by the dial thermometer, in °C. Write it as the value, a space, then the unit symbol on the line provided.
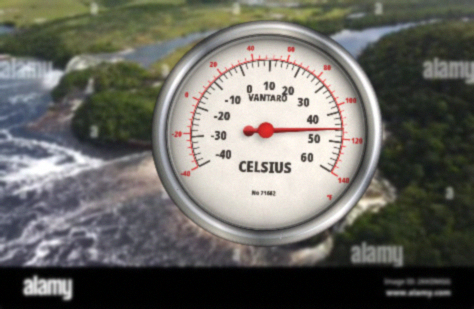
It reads 46 °C
